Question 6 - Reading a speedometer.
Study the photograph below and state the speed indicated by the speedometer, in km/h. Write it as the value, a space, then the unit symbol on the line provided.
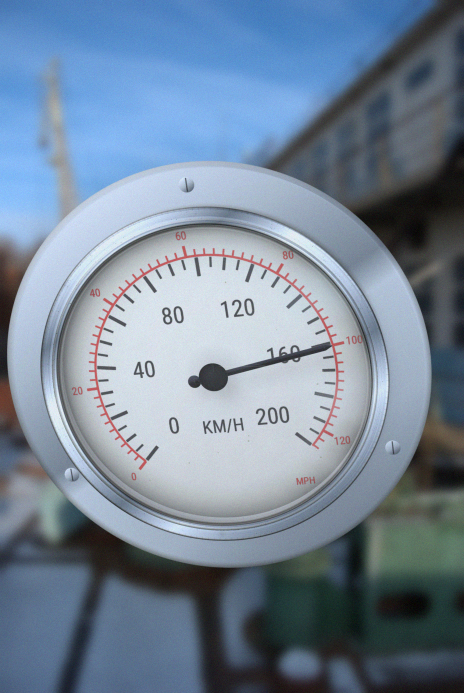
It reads 160 km/h
